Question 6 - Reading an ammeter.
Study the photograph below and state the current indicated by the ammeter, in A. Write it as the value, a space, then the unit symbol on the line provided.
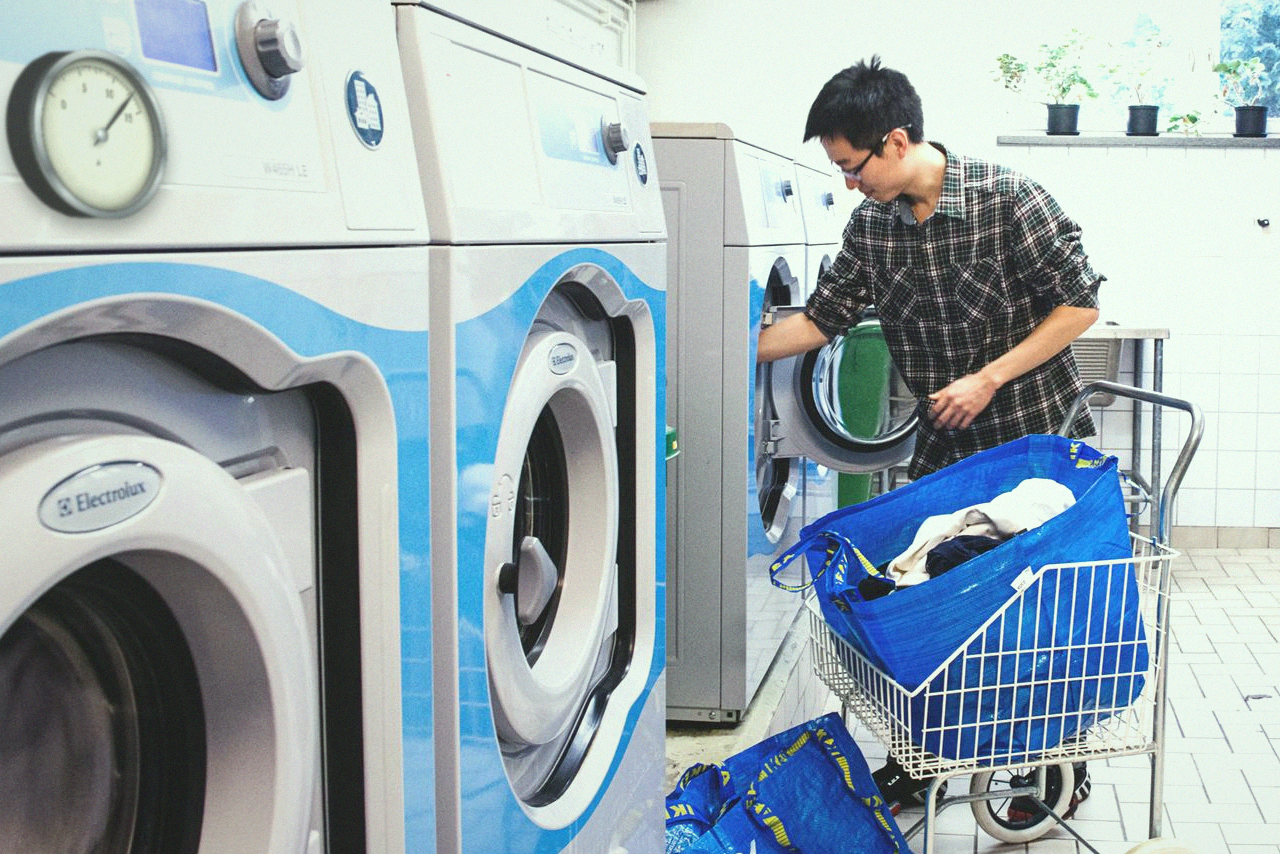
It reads 12.5 A
